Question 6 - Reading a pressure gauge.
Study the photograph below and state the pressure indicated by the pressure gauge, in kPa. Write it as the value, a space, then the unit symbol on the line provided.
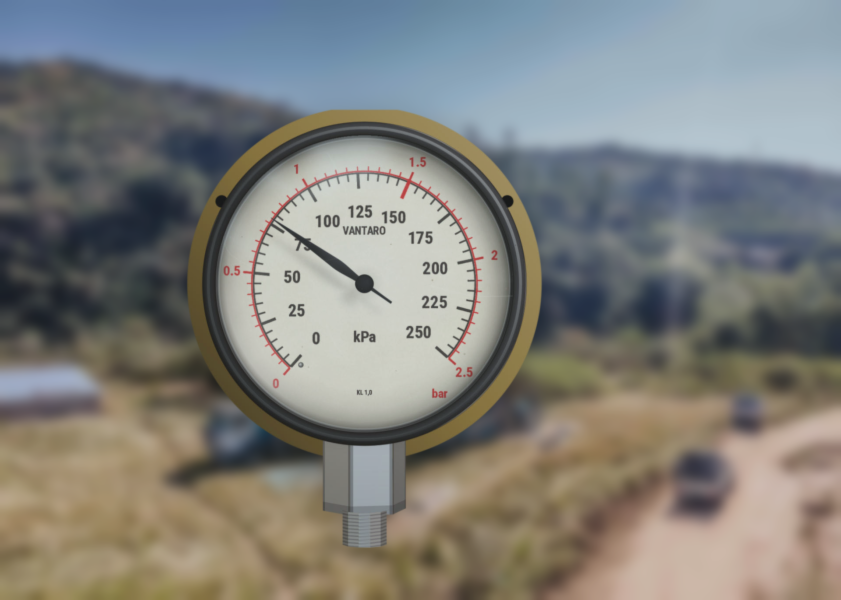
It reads 77.5 kPa
